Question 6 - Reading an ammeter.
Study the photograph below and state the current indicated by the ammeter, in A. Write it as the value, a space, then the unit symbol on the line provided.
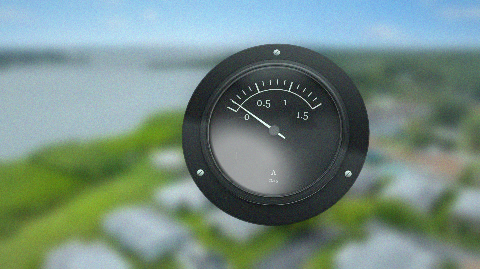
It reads 0.1 A
